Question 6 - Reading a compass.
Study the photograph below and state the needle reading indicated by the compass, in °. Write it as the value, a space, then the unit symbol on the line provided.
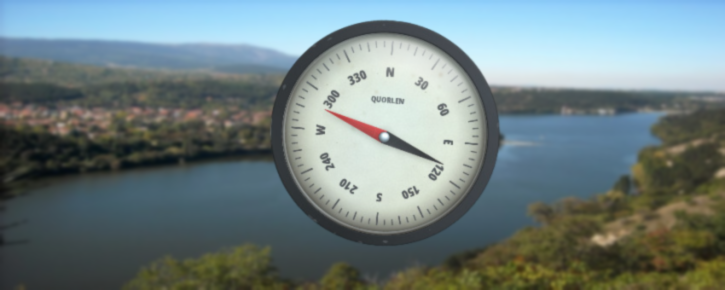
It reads 290 °
